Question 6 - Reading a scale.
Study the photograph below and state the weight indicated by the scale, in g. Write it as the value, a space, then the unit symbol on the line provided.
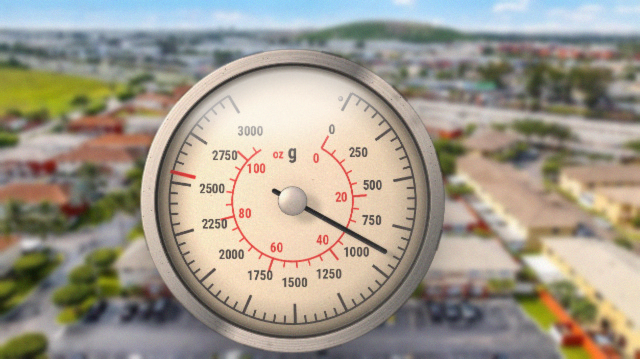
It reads 900 g
